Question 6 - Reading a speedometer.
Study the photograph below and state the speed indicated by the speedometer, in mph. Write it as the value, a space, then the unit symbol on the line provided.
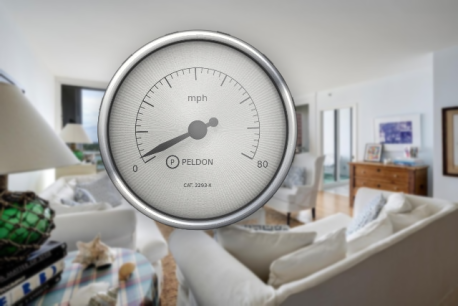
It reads 2 mph
